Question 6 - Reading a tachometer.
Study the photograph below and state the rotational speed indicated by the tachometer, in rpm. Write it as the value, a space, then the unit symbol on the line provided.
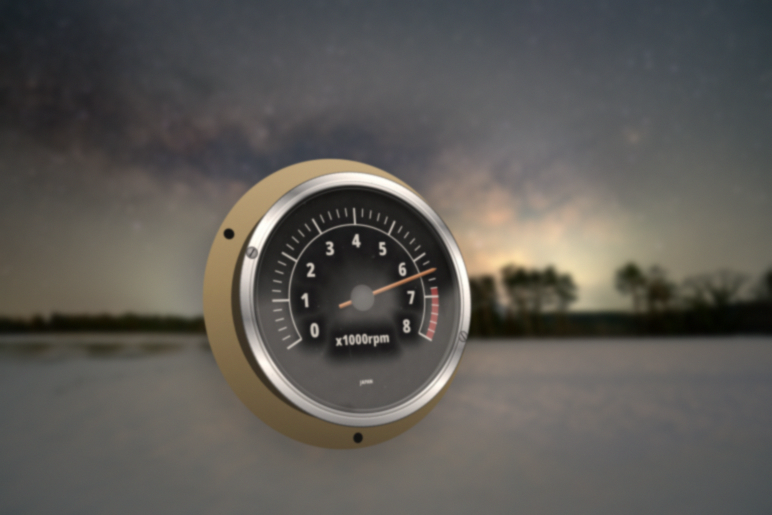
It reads 6400 rpm
